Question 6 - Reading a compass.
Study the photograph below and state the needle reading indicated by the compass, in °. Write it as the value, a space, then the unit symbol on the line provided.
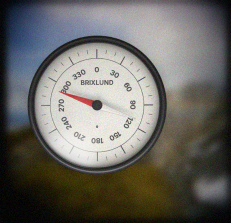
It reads 290 °
